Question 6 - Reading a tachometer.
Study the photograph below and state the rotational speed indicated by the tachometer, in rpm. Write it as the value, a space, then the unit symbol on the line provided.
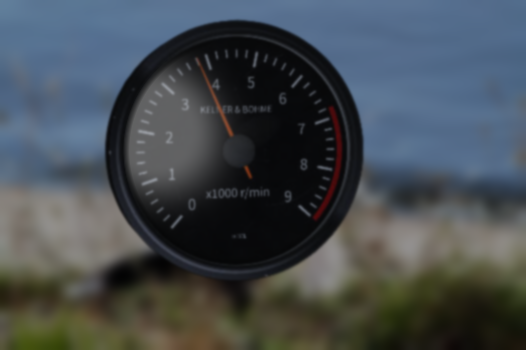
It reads 3800 rpm
